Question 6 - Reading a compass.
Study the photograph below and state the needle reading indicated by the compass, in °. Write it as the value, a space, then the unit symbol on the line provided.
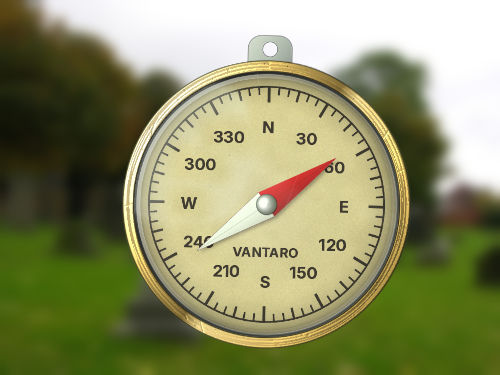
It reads 55 °
